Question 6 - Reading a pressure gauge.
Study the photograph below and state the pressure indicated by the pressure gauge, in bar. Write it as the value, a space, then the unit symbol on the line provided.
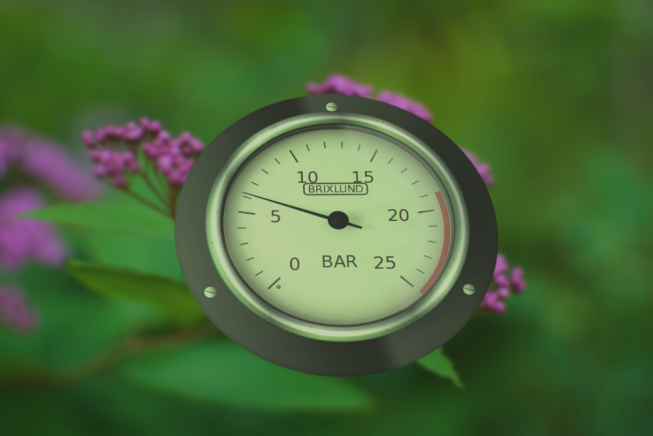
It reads 6 bar
